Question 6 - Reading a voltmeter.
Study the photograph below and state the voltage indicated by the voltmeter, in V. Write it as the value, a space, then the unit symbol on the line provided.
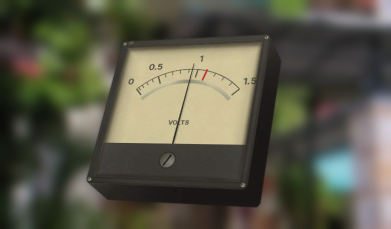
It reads 0.95 V
